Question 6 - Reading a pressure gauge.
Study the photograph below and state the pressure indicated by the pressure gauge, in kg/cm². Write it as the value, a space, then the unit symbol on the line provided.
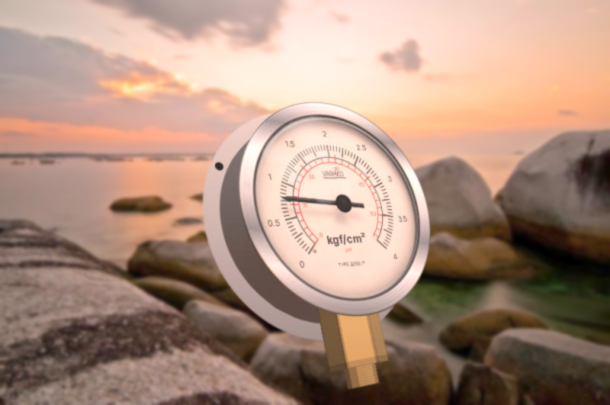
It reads 0.75 kg/cm²
